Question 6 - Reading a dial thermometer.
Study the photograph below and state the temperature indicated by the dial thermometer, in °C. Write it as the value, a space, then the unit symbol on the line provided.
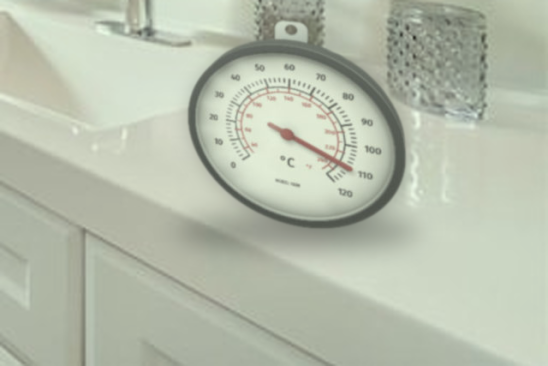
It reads 110 °C
